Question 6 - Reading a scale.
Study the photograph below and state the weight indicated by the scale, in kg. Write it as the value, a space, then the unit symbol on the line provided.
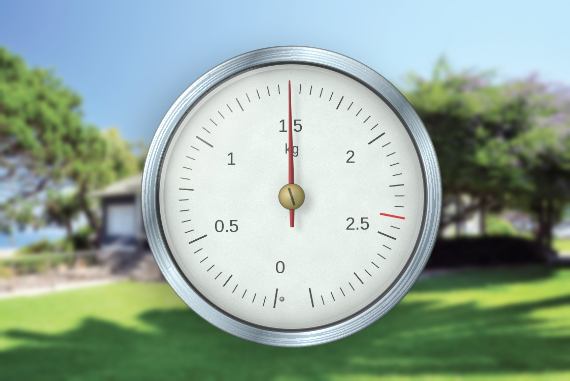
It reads 1.5 kg
